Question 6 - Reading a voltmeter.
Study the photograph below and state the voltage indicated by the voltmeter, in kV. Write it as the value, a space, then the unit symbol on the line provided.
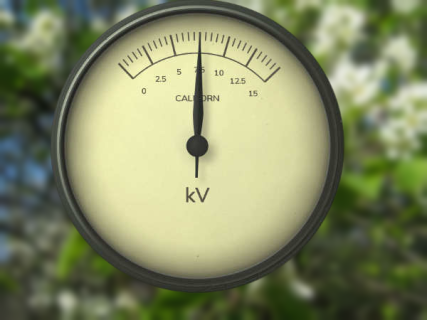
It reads 7.5 kV
